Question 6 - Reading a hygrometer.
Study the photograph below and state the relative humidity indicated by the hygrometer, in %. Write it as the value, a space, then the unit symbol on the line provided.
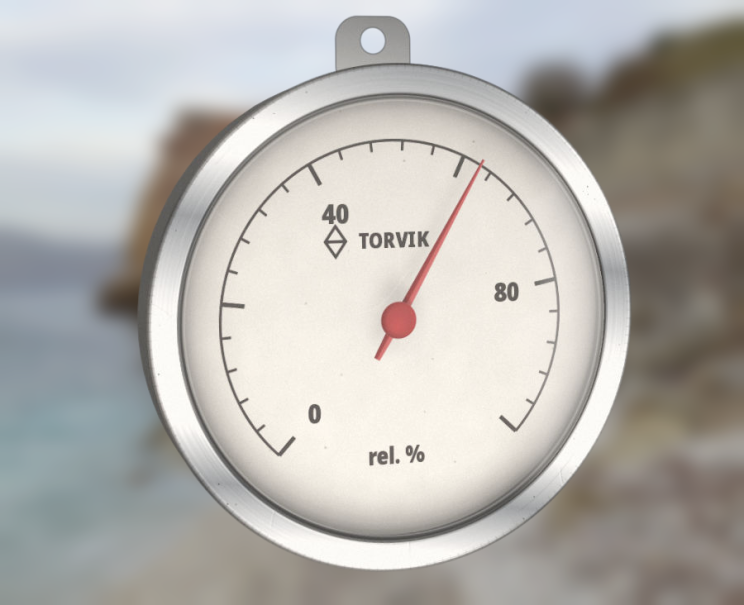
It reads 62 %
